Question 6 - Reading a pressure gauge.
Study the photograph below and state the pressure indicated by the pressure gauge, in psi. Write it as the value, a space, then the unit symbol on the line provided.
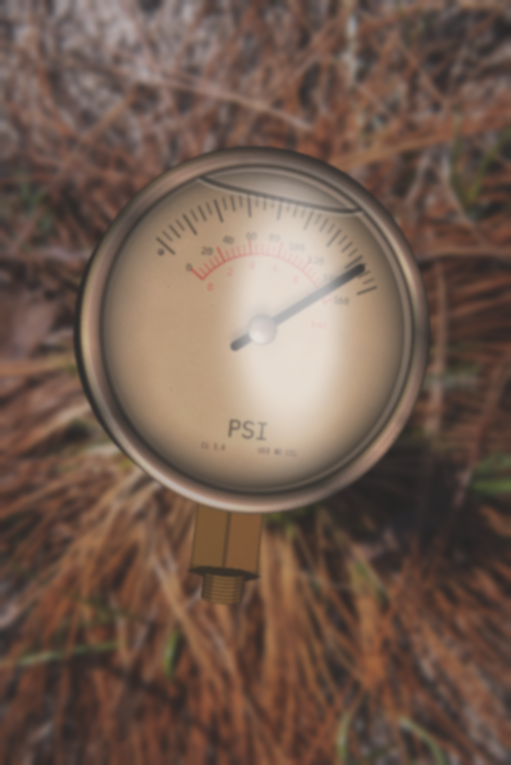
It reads 145 psi
